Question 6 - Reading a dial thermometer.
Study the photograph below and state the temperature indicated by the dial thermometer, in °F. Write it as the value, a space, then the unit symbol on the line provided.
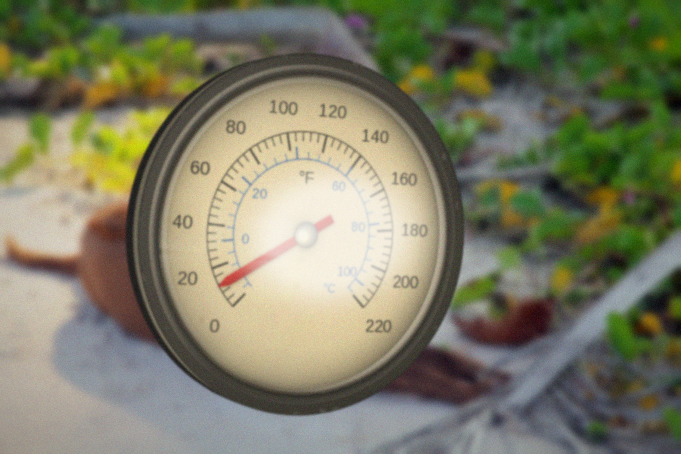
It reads 12 °F
